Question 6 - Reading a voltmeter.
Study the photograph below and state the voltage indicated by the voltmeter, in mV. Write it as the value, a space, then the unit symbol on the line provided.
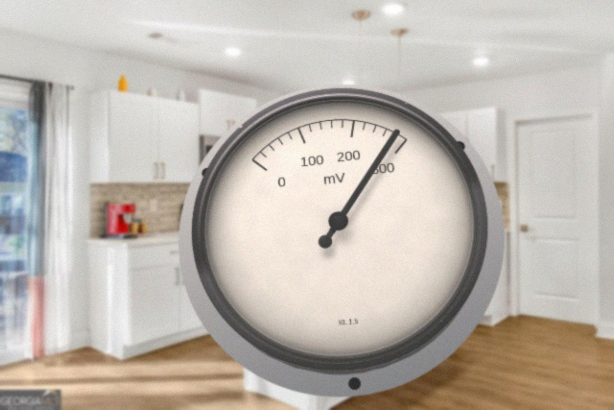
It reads 280 mV
